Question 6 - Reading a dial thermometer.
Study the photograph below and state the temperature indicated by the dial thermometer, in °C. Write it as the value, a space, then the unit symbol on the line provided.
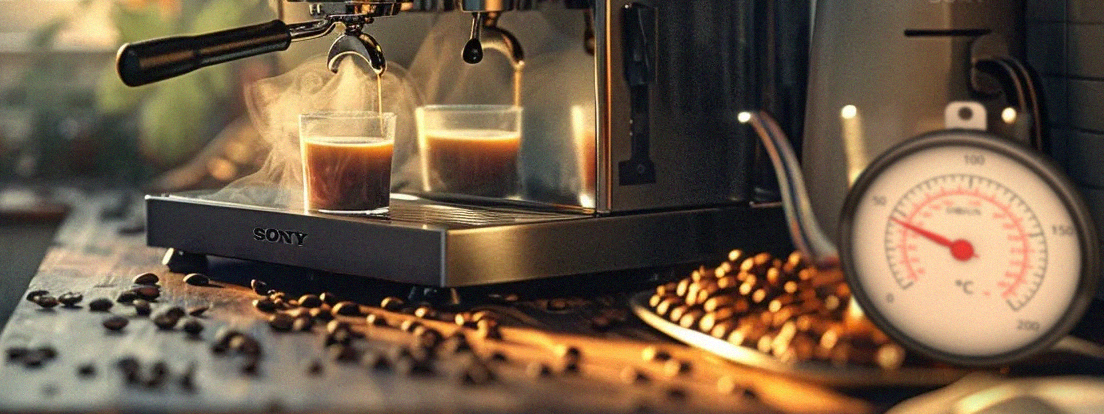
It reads 45 °C
